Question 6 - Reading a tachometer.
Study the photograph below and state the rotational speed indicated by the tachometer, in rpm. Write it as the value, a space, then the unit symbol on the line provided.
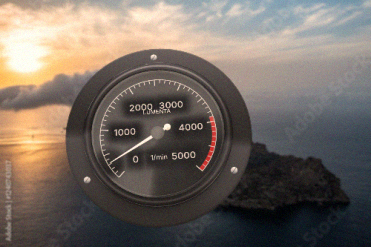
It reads 300 rpm
